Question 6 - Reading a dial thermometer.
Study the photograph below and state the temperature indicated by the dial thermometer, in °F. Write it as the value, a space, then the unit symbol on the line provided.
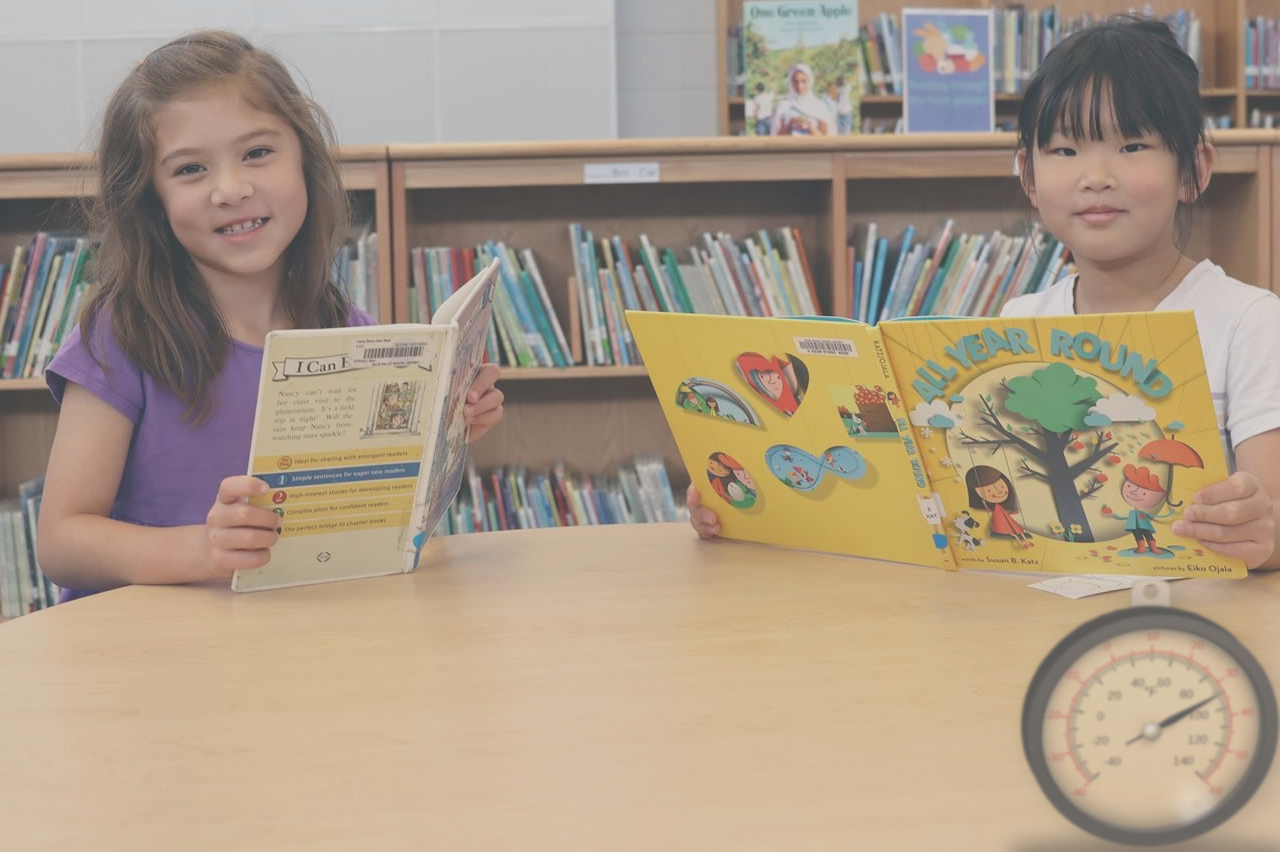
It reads 90 °F
